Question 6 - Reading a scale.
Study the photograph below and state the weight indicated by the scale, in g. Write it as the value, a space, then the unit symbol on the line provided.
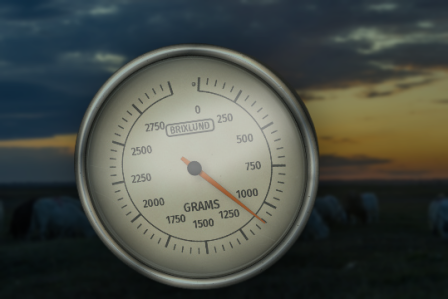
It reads 1100 g
